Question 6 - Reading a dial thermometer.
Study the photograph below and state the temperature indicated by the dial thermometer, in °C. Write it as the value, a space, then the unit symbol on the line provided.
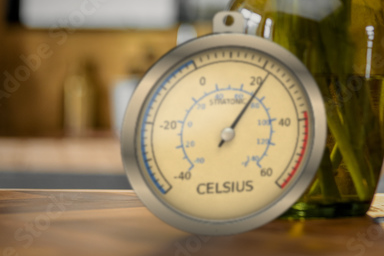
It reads 22 °C
